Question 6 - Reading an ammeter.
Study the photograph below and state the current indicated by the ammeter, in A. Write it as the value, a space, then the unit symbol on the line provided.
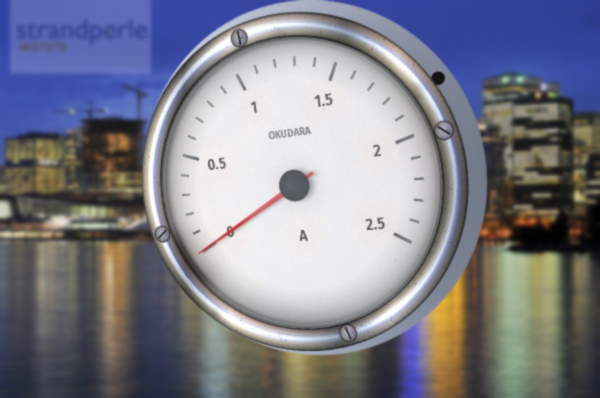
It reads 0 A
